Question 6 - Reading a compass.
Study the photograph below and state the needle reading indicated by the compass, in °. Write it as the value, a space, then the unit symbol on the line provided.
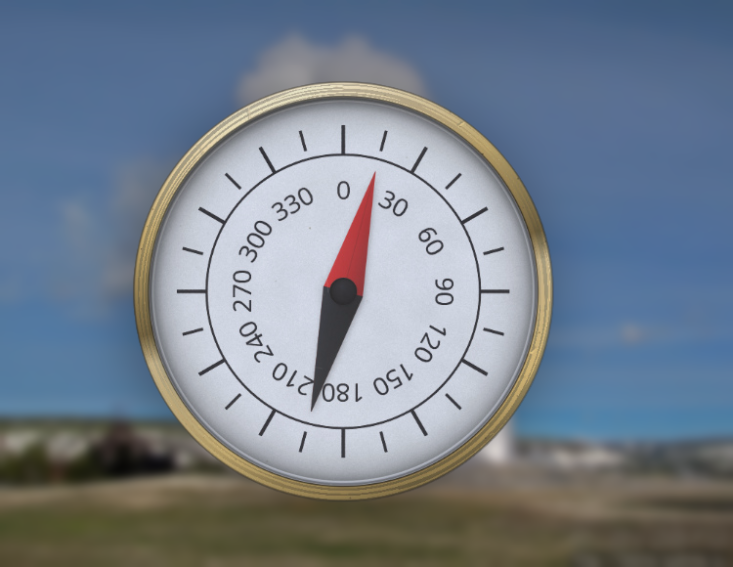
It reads 15 °
